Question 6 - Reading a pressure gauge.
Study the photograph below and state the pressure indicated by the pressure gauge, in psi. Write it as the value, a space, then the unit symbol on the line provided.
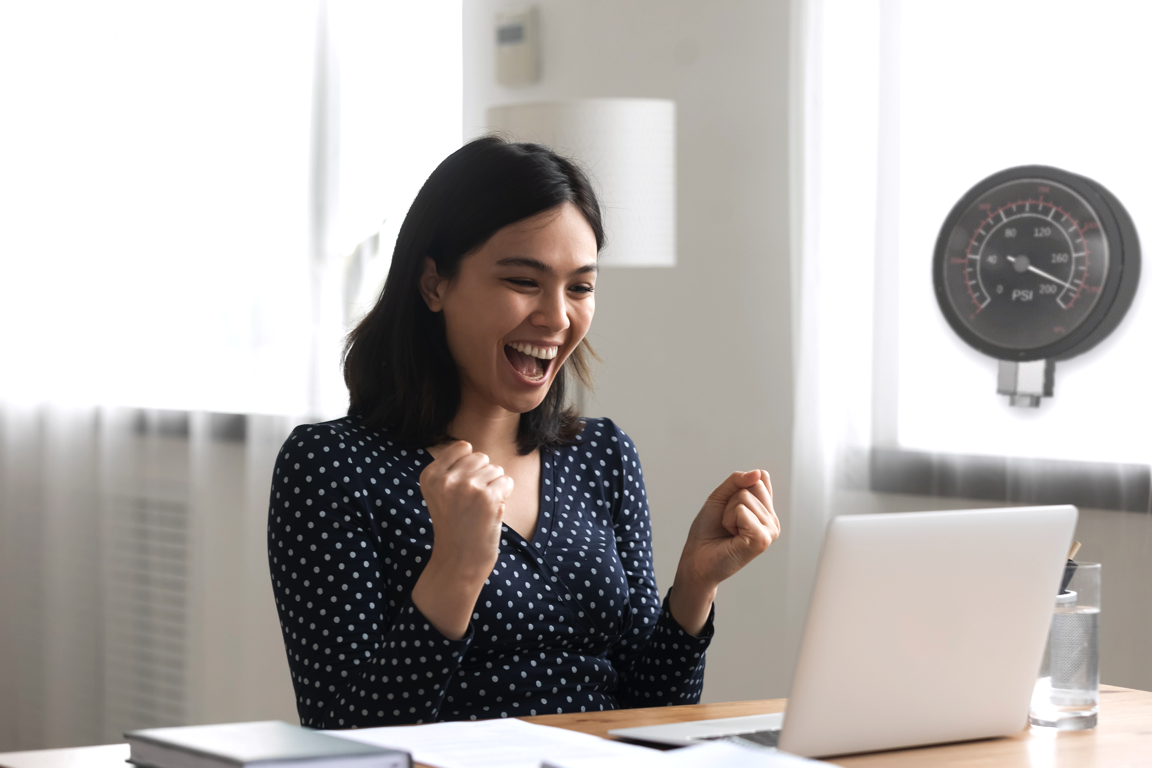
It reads 185 psi
